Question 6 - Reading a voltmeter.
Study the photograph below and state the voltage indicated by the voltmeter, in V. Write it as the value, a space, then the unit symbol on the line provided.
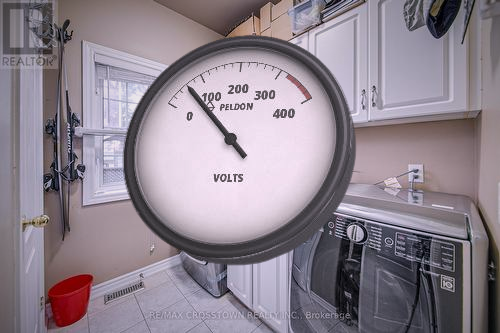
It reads 60 V
